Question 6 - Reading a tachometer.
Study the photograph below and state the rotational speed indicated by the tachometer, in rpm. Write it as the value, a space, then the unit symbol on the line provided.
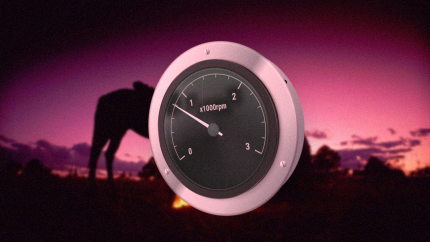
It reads 800 rpm
